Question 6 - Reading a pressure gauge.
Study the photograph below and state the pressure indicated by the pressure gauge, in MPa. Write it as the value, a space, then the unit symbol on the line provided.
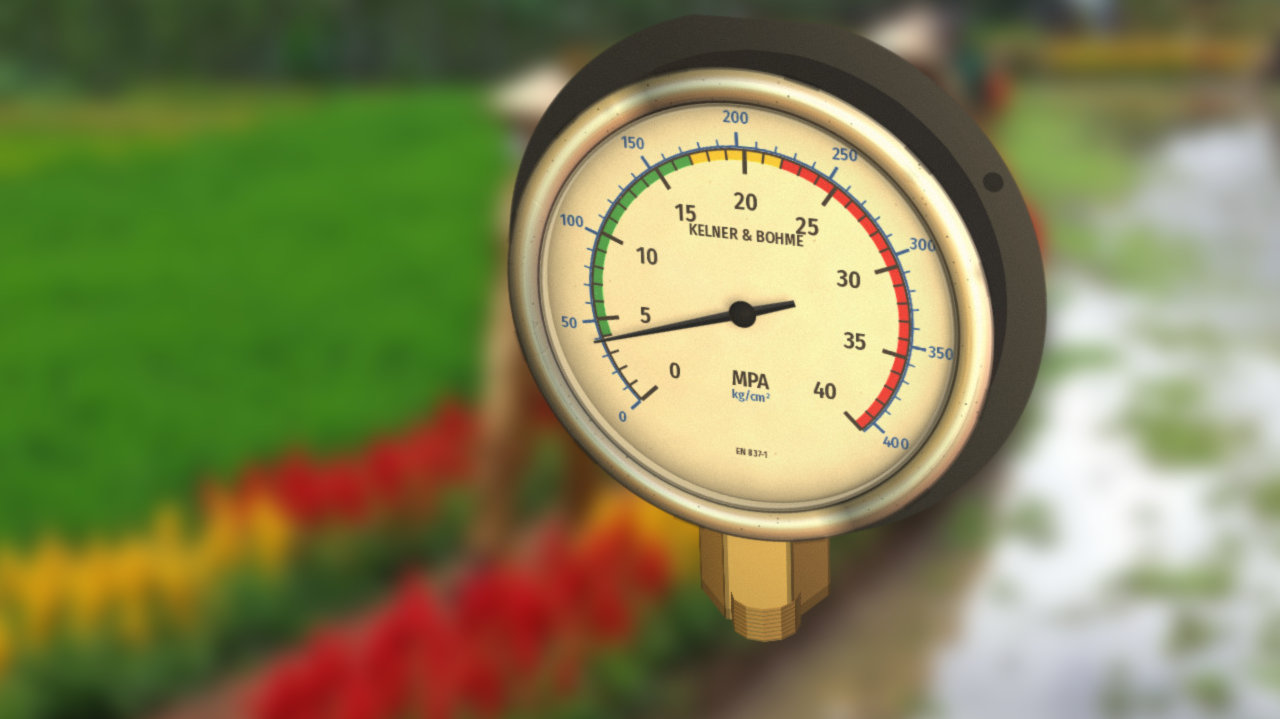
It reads 4 MPa
